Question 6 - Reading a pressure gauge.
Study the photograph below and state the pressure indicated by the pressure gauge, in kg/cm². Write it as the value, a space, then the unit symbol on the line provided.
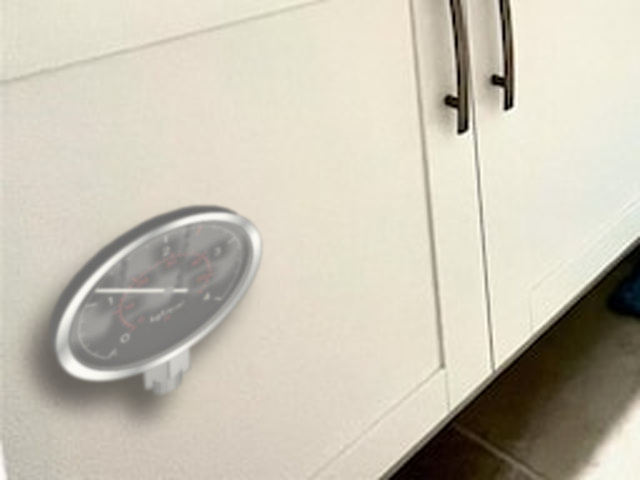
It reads 1.2 kg/cm²
